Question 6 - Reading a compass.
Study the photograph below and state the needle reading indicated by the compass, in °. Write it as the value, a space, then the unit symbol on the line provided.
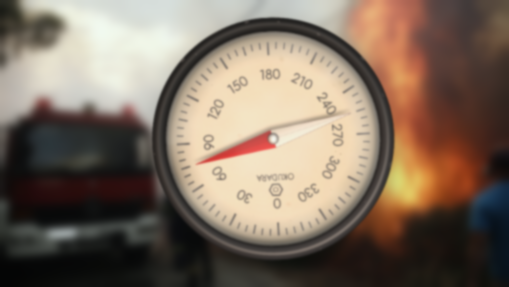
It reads 75 °
